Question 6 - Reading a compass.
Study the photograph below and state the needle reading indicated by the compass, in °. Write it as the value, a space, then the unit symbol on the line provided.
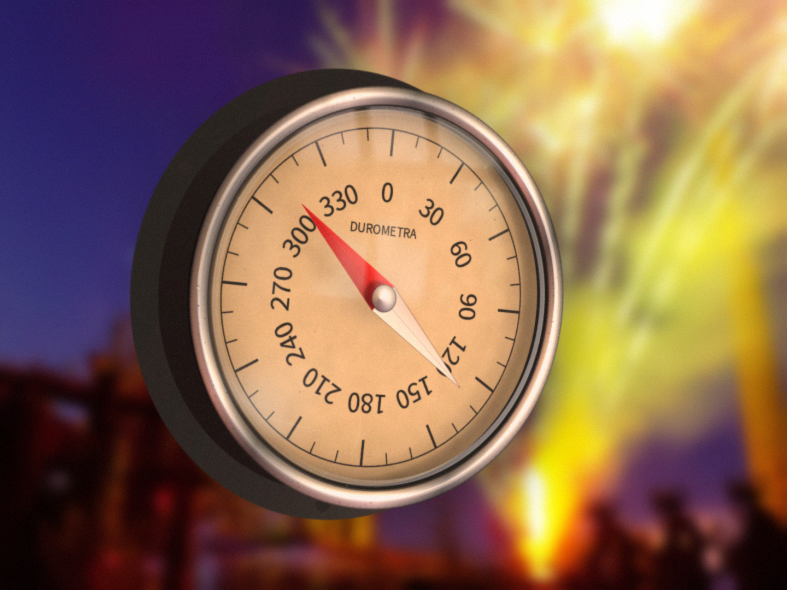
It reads 310 °
